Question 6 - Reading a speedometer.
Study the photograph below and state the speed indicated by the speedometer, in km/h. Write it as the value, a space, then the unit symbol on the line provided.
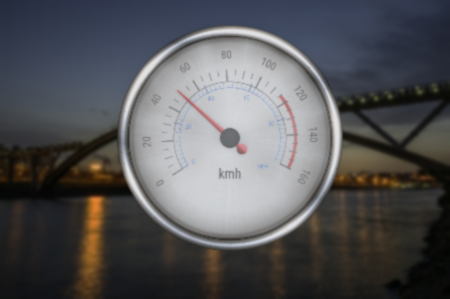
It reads 50 km/h
